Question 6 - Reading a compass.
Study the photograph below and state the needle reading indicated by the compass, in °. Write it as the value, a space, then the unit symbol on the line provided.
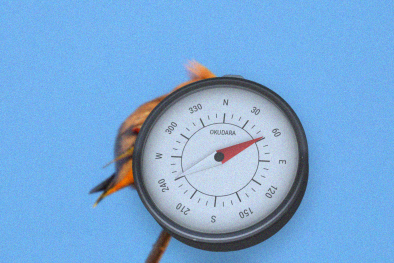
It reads 60 °
